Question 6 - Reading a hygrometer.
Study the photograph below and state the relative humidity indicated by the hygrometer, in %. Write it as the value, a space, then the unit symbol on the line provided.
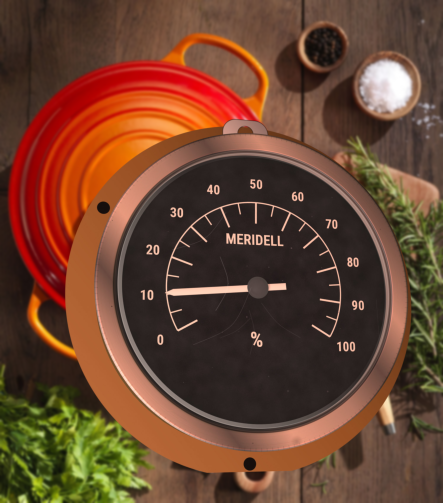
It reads 10 %
